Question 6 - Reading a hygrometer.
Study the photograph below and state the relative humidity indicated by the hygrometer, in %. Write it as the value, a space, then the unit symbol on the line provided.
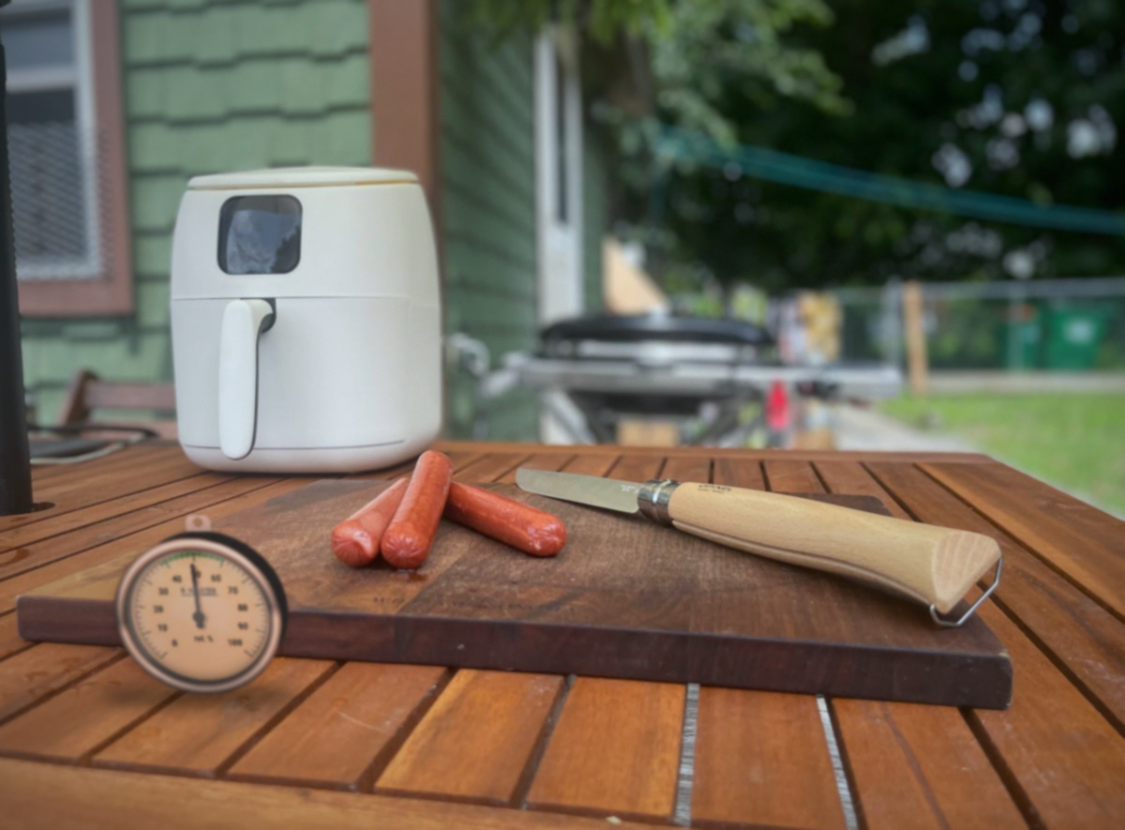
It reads 50 %
